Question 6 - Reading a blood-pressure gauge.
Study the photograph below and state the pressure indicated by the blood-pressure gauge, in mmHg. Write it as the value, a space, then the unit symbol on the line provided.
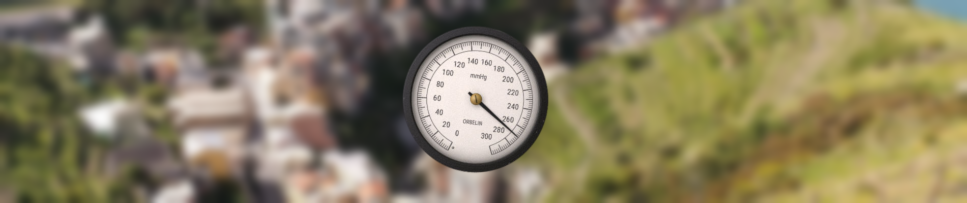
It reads 270 mmHg
